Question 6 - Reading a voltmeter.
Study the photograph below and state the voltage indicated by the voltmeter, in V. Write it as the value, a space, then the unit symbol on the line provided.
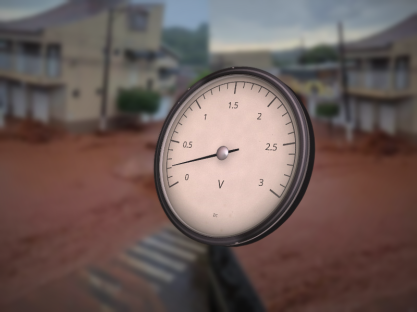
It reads 0.2 V
